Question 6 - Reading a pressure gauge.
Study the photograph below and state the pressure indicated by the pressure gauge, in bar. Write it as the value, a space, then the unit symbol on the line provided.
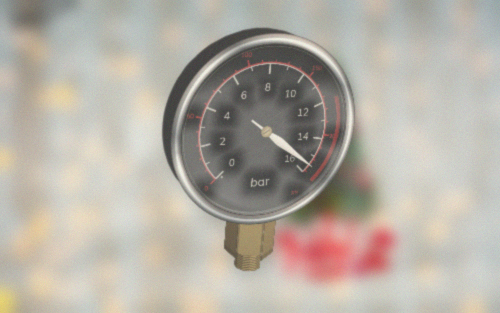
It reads 15.5 bar
